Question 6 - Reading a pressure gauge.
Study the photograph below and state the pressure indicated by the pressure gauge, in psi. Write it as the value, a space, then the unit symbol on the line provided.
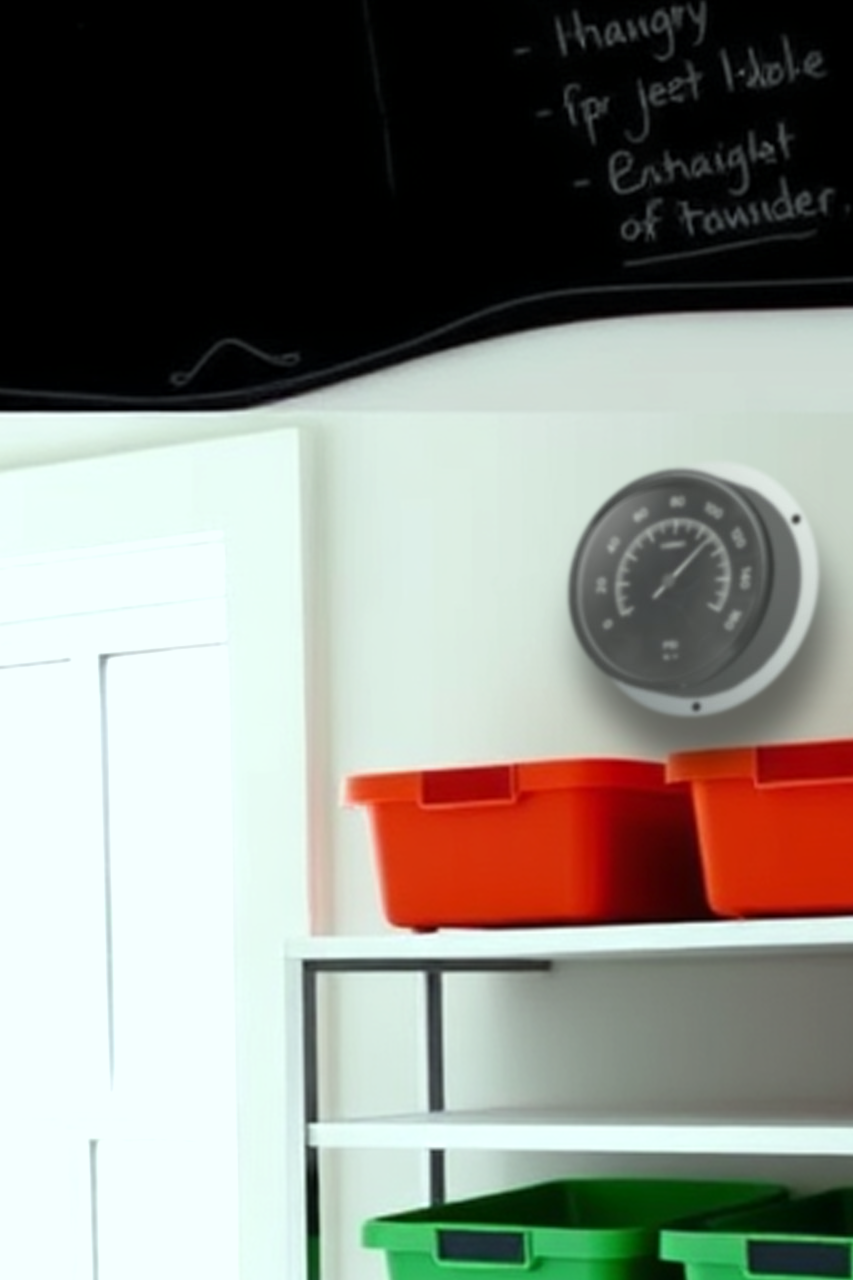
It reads 110 psi
